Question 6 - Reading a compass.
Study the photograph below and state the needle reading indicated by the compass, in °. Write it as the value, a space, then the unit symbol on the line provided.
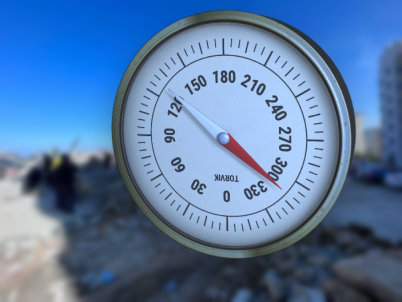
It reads 310 °
